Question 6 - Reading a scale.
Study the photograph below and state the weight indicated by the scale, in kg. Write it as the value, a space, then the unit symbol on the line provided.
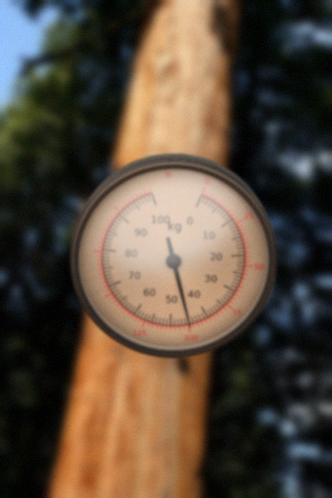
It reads 45 kg
